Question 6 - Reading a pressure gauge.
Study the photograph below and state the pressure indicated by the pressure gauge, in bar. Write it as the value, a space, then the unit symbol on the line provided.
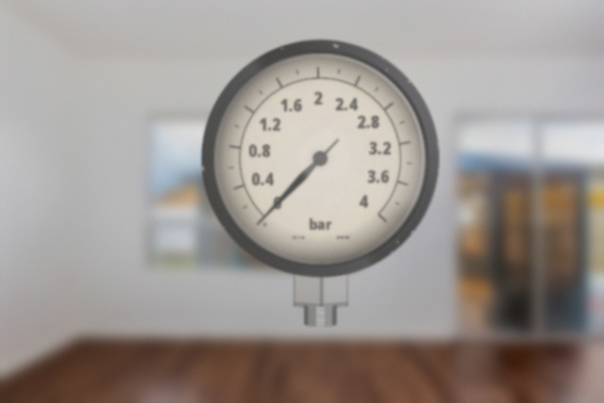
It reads 0 bar
